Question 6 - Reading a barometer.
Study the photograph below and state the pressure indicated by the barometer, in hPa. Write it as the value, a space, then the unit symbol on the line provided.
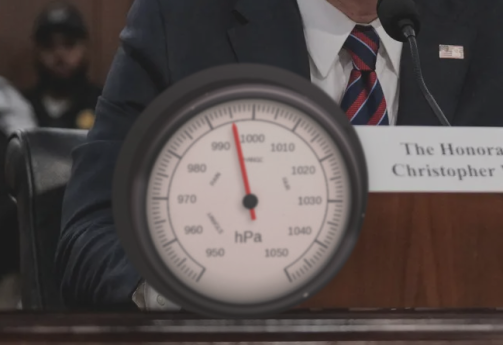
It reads 995 hPa
